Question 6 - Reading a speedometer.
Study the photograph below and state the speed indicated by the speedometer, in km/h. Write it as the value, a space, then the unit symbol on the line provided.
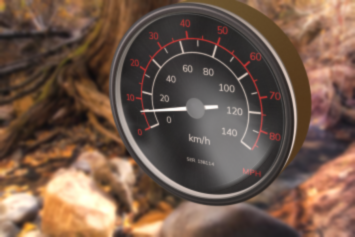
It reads 10 km/h
